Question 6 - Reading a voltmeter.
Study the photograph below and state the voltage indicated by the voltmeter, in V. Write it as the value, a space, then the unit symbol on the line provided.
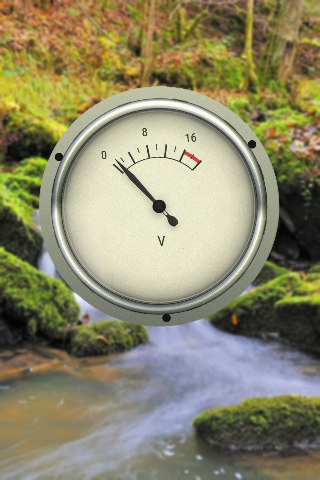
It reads 1 V
